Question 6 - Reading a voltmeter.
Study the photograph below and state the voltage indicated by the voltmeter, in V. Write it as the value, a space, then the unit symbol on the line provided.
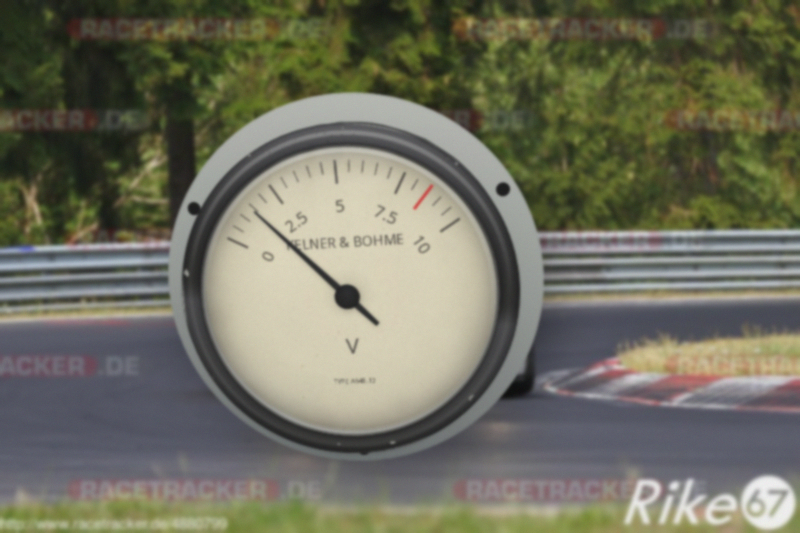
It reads 1.5 V
